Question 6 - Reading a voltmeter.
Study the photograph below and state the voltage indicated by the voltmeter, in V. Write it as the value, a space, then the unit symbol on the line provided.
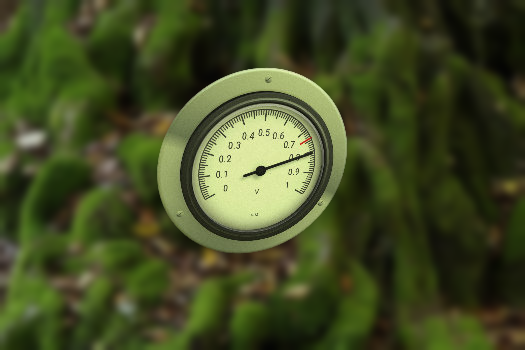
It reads 0.8 V
